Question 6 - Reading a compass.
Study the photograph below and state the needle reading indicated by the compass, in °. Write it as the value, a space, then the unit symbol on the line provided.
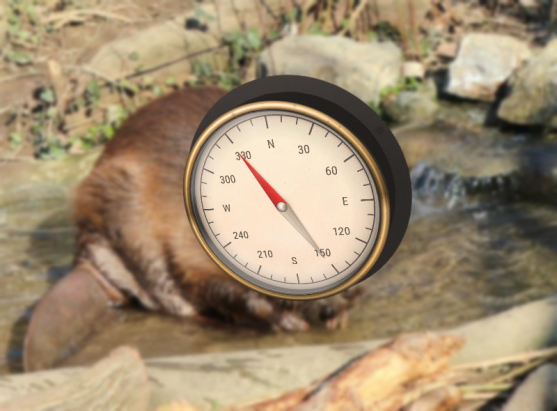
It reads 330 °
